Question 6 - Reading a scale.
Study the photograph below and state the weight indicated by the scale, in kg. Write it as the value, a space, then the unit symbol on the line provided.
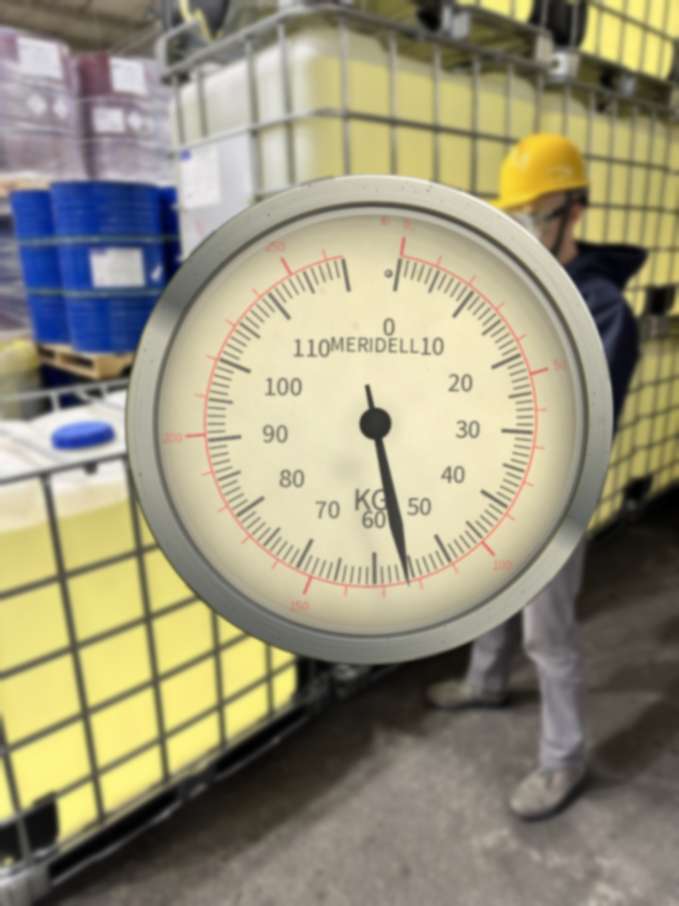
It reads 56 kg
